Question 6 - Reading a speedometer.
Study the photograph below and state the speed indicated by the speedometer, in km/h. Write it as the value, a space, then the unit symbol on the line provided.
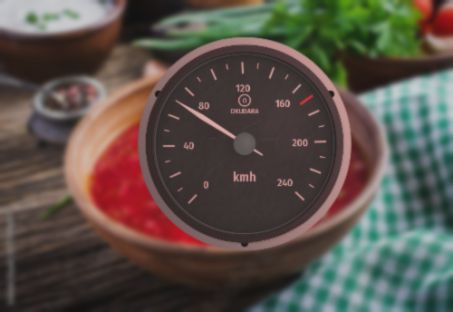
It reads 70 km/h
